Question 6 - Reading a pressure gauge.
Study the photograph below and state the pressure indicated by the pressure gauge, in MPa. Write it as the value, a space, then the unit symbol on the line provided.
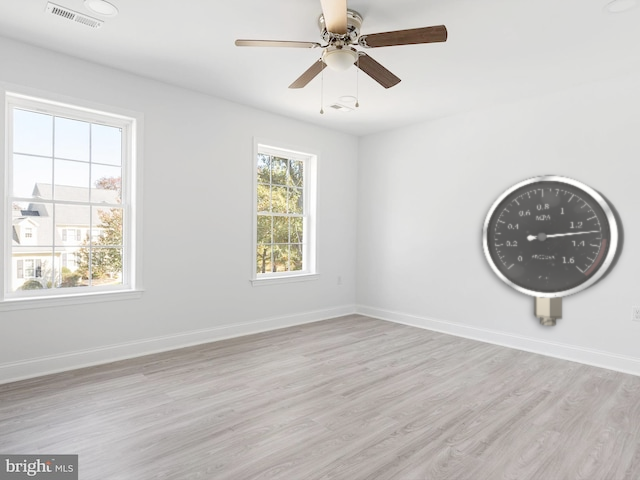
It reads 1.3 MPa
